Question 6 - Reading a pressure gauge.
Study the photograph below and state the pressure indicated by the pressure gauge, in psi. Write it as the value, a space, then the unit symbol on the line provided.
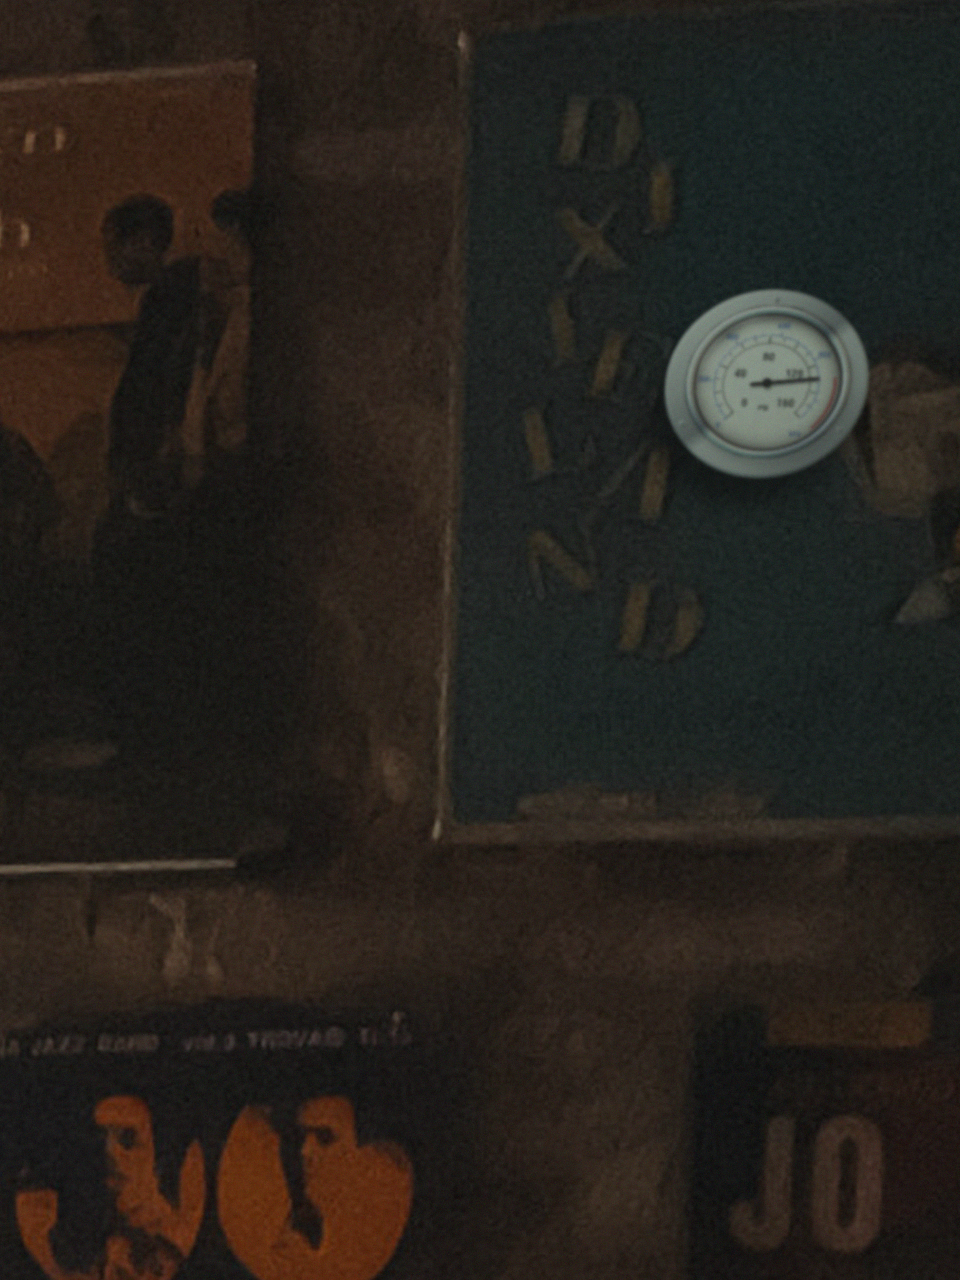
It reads 130 psi
